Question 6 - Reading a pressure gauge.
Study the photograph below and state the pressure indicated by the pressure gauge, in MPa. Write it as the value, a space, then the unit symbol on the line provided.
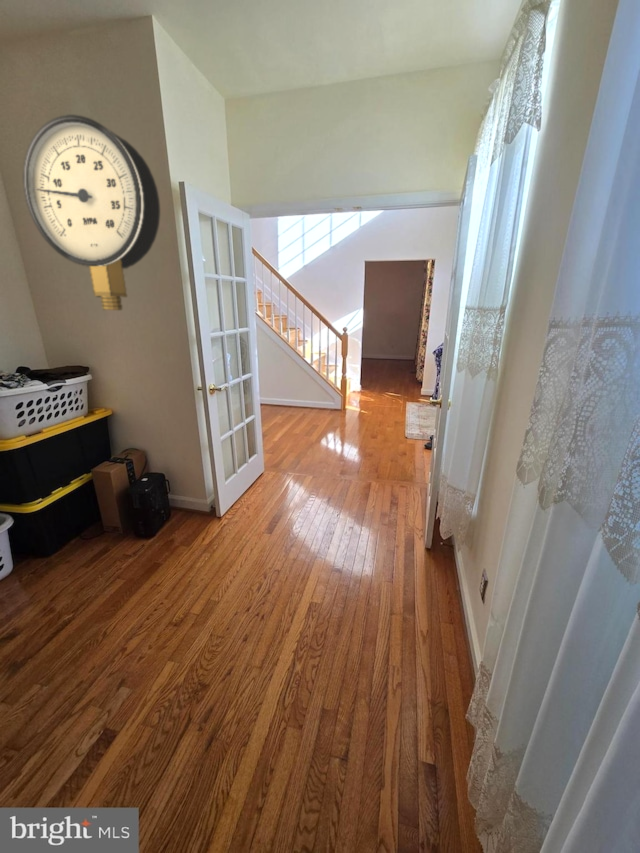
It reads 7.5 MPa
